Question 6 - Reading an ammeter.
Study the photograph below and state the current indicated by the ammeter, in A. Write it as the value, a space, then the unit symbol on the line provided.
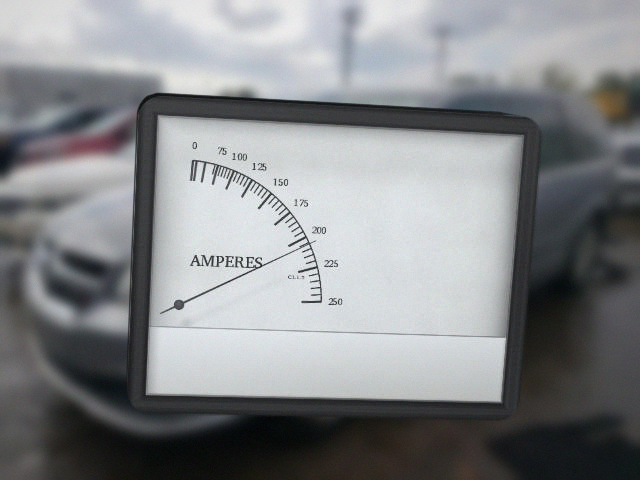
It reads 205 A
